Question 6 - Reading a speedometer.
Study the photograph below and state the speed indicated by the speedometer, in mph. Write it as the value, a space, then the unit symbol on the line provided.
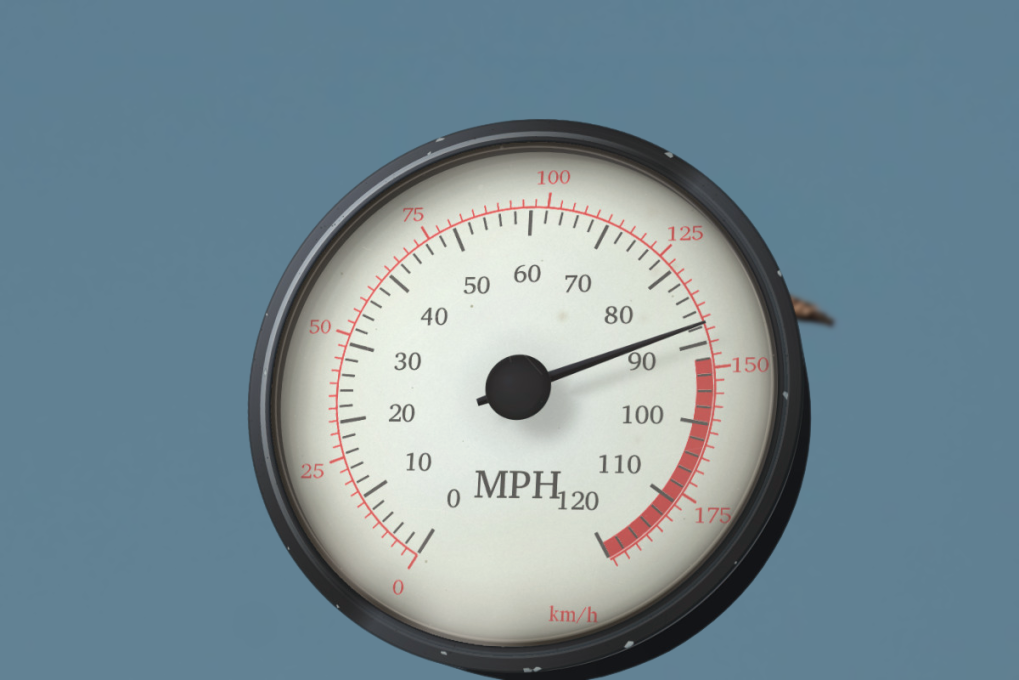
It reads 88 mph
